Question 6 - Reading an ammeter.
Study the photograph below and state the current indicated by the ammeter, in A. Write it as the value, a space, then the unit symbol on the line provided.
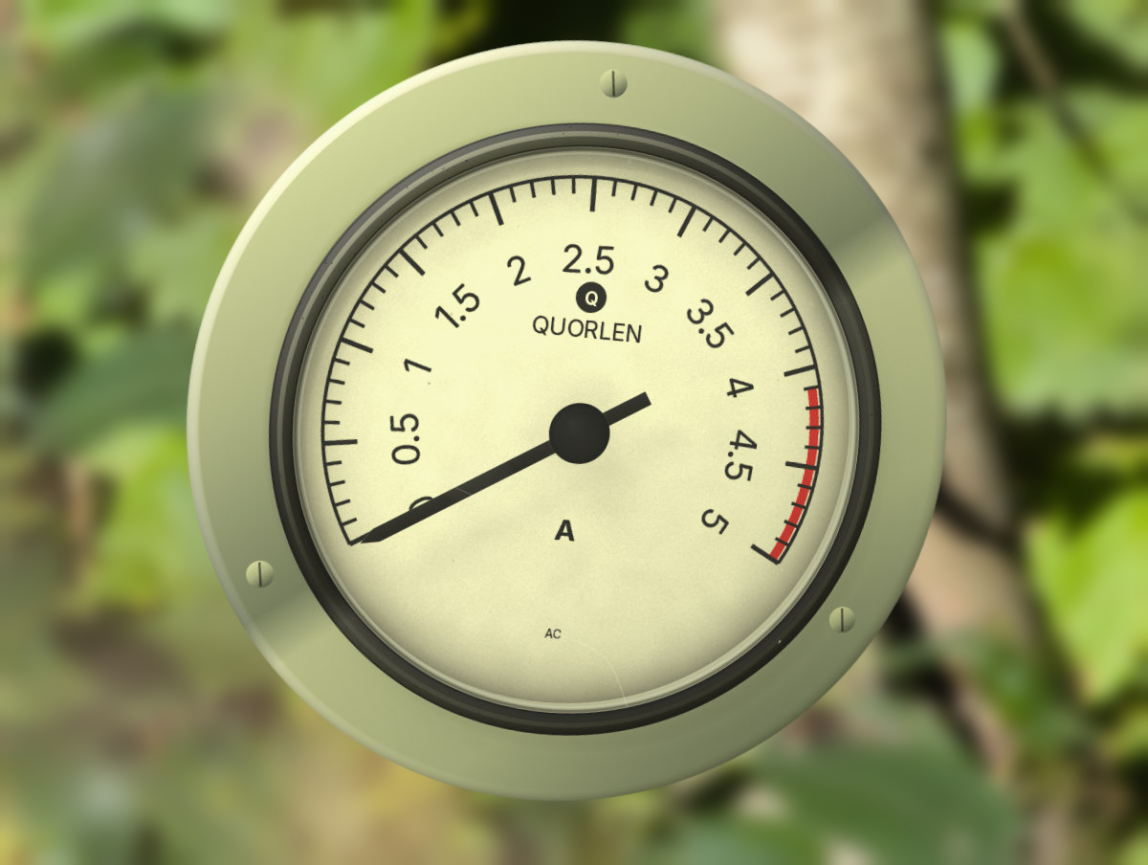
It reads 0 A
